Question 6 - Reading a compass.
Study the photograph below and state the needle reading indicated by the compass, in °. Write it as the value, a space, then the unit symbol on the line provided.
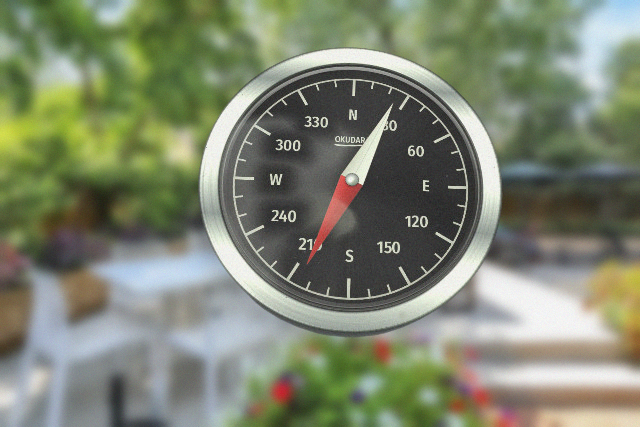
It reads 205 °
